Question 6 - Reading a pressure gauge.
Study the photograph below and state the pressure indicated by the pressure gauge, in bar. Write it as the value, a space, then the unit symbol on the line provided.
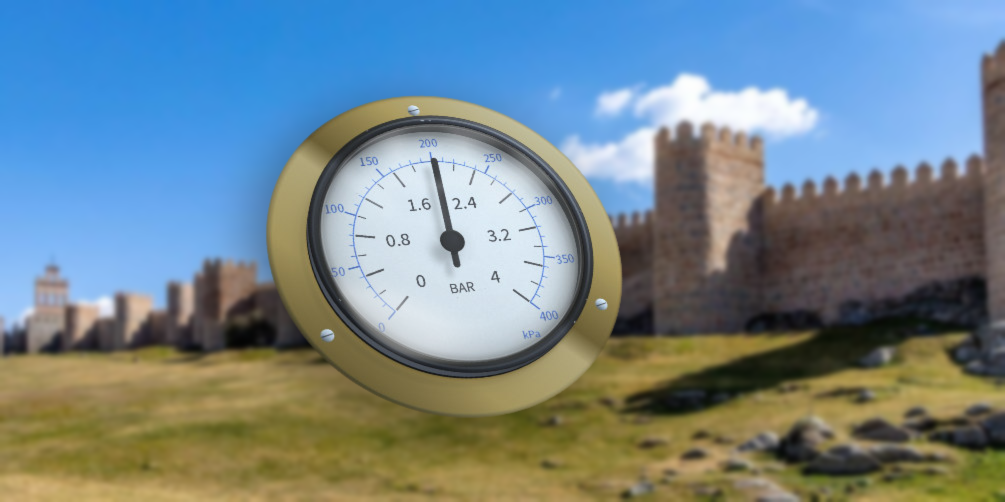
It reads 2 bar
